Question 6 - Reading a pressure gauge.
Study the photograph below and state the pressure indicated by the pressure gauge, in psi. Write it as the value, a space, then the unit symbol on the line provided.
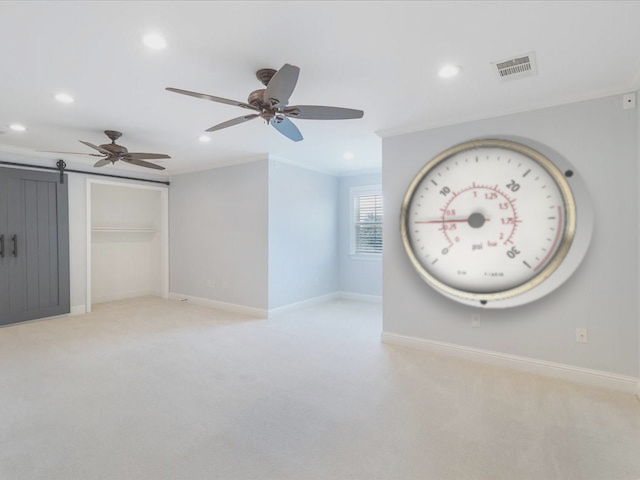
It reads 5 psi
